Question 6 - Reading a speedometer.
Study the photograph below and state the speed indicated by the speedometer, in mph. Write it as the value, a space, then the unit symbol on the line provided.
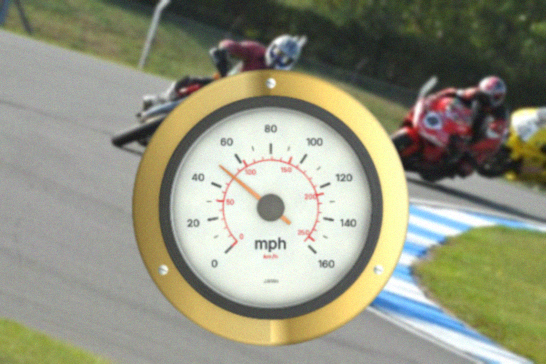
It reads 50 mph
